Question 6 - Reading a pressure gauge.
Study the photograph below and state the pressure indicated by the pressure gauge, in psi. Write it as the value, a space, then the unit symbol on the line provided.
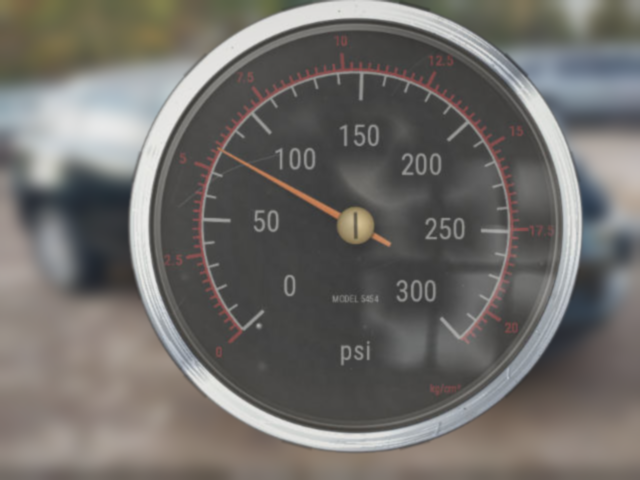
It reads 80 psi
